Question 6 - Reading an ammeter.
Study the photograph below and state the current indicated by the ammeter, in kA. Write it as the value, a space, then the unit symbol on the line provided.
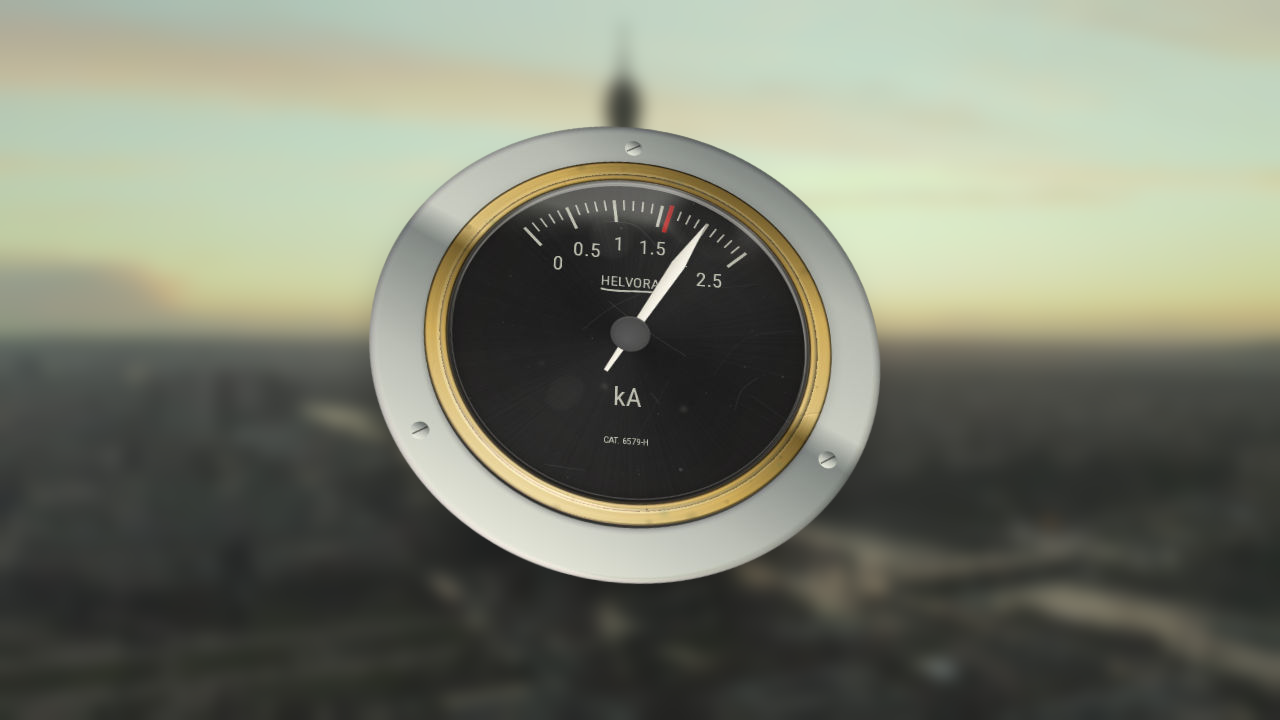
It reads 2 kA
